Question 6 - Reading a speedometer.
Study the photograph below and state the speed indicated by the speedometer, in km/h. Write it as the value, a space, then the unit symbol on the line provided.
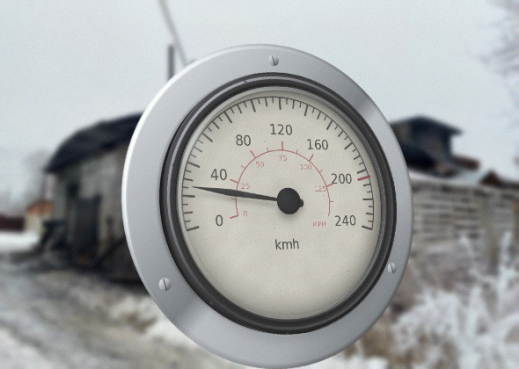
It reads 25 km/h
